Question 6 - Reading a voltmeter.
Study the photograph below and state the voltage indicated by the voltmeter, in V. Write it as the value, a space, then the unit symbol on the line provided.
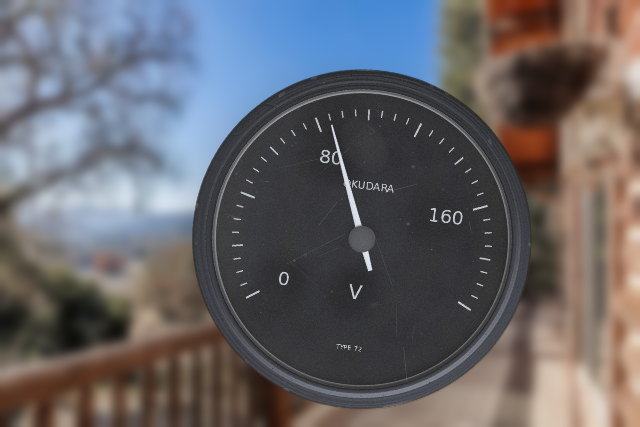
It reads 85 V
